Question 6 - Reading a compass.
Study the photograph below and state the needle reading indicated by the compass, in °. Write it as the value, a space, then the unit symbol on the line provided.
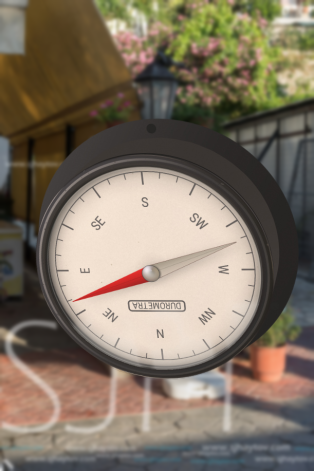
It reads 70 °
